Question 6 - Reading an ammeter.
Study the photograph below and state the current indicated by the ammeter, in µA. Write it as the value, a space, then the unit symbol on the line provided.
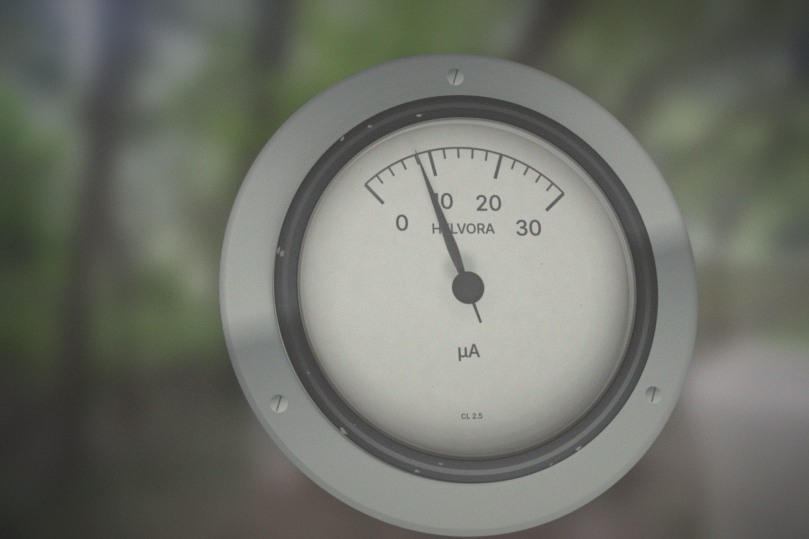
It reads 8 µA
